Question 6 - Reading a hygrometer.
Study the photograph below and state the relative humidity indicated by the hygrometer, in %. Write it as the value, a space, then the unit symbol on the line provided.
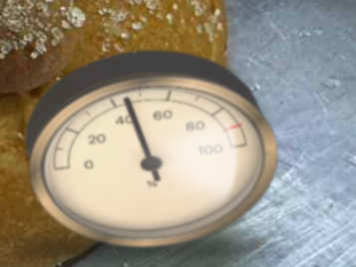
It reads 45 %
